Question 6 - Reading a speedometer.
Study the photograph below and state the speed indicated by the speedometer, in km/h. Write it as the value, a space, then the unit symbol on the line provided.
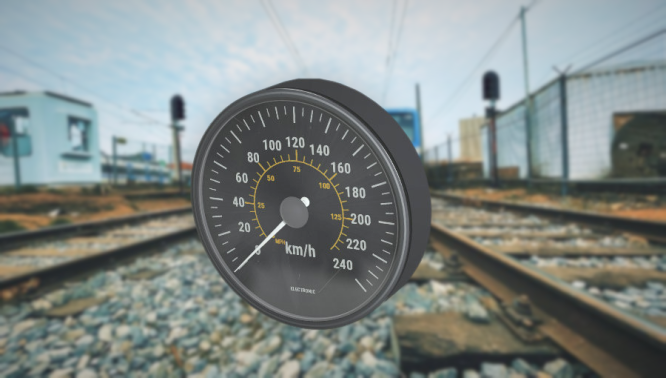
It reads 0 km/h
